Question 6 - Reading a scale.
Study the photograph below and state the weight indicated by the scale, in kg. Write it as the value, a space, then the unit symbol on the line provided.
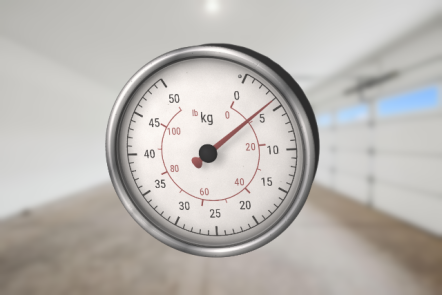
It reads 4 kg
